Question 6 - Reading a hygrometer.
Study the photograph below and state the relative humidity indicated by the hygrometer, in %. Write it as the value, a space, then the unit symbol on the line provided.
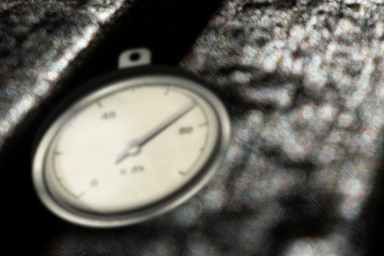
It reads 70 %
